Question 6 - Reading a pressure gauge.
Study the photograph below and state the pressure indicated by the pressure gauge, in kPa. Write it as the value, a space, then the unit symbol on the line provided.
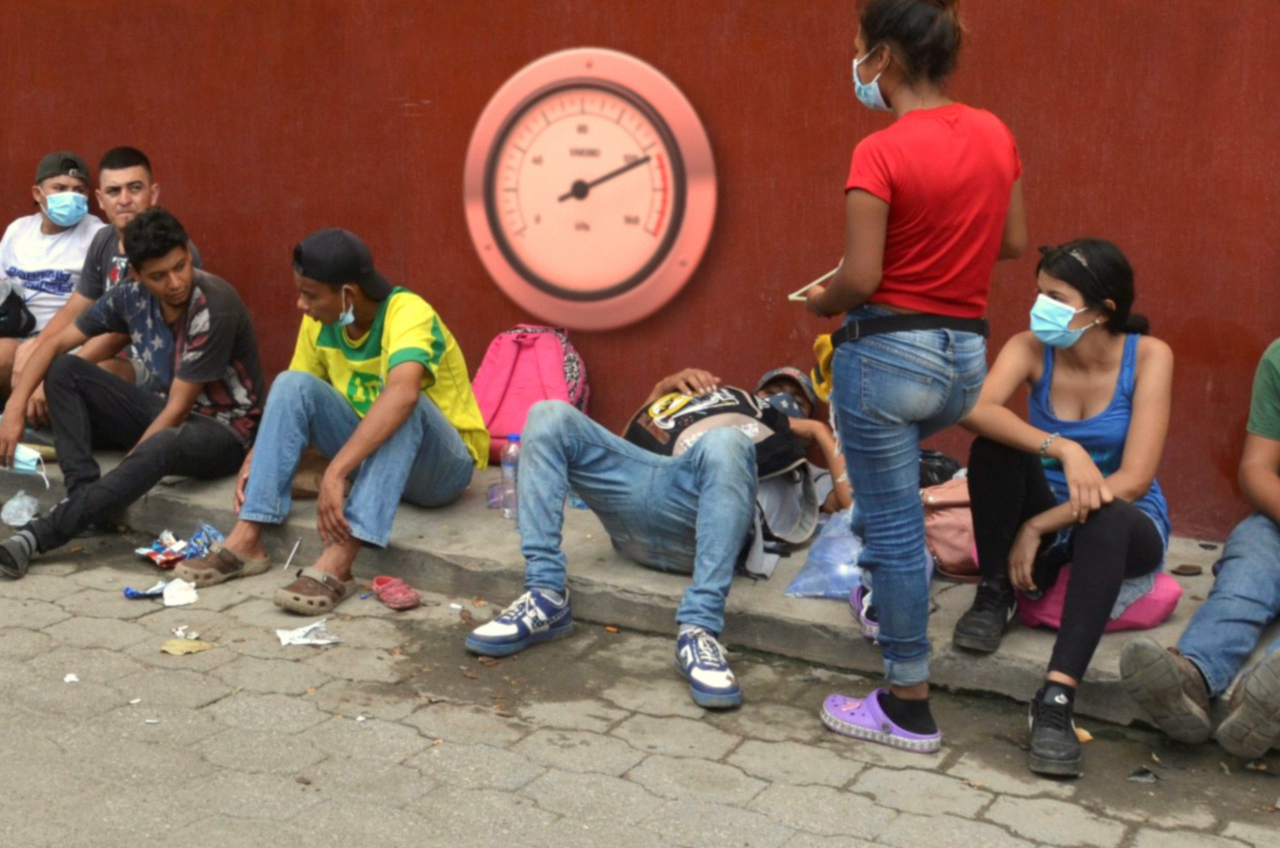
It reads 125 kPa
